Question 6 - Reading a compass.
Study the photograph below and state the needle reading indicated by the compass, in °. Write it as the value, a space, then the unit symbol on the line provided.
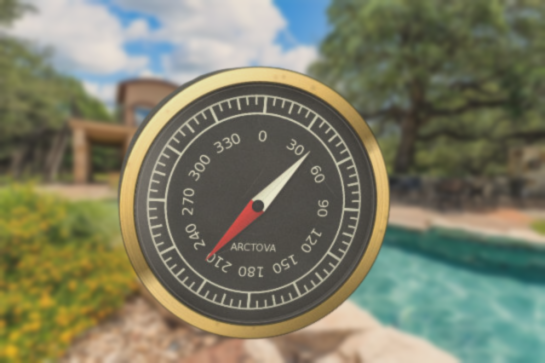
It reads 220 °
